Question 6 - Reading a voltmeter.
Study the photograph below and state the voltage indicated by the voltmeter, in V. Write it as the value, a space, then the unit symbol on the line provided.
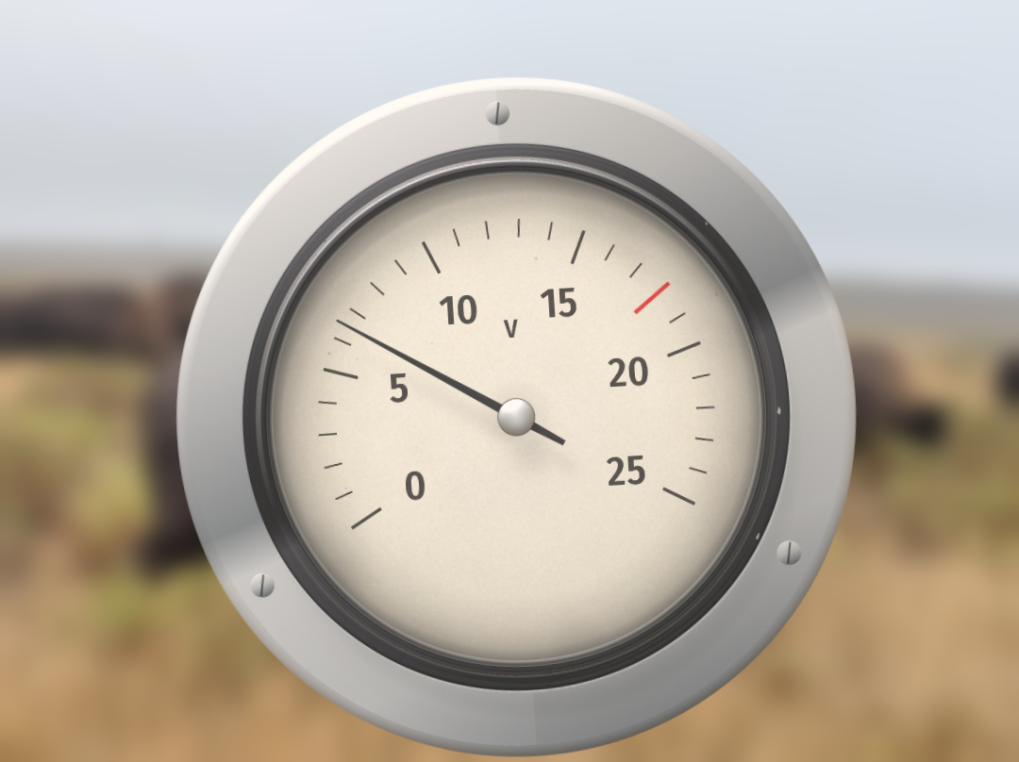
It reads 6.5 V
